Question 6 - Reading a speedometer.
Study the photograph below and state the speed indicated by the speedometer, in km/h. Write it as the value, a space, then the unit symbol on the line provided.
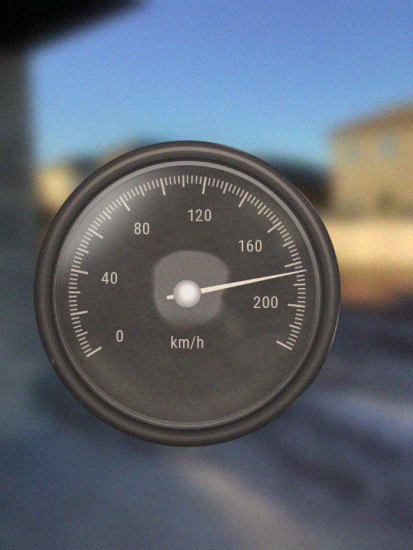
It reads 184 km/h
